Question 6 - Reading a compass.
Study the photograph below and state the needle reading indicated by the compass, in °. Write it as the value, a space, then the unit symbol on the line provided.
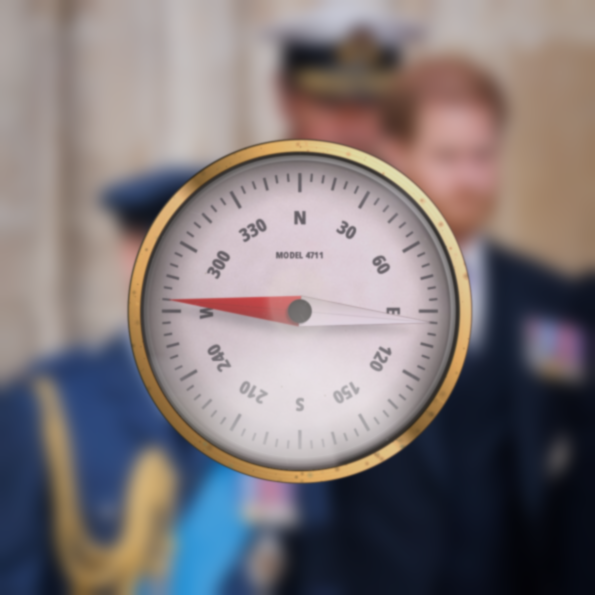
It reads 275 °
